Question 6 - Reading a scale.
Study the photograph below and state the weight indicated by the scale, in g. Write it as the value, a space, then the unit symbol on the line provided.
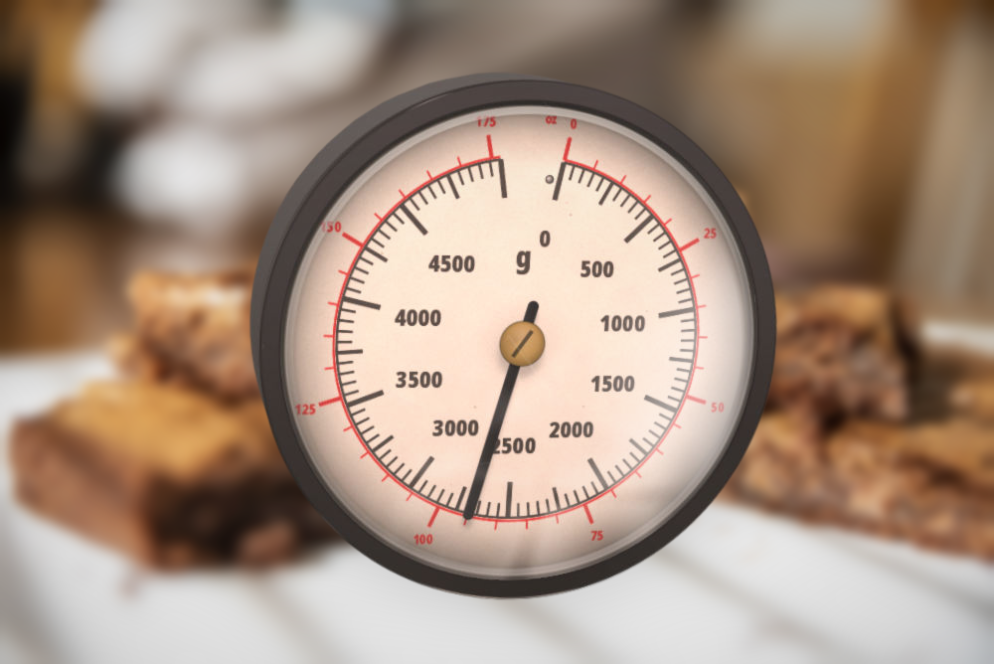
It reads 2700 g
